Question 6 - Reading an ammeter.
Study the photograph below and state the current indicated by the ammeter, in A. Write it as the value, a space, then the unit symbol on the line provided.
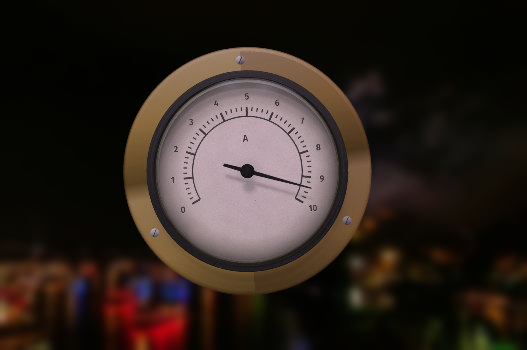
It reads 9.4 A
